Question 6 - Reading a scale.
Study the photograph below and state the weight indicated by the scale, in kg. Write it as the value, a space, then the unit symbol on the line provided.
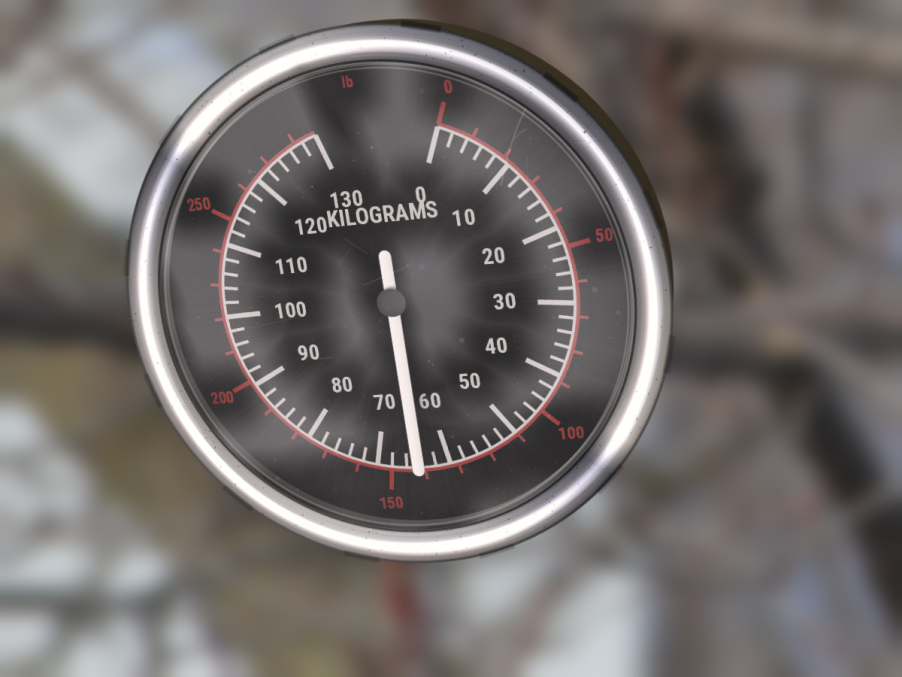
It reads 64 kg
